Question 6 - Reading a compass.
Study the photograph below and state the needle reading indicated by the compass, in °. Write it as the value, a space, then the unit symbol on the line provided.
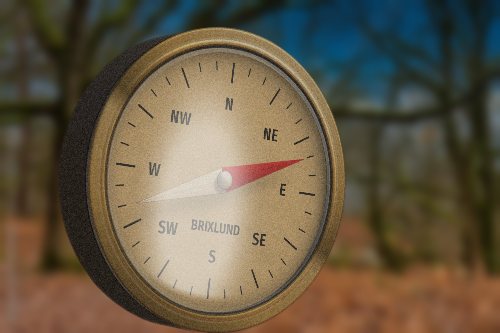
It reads 70 °
